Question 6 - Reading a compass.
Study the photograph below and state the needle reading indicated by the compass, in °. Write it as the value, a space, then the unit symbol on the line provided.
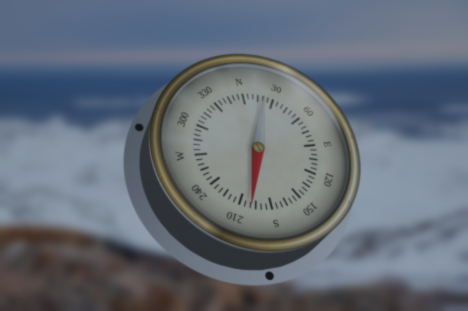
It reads 200 °
